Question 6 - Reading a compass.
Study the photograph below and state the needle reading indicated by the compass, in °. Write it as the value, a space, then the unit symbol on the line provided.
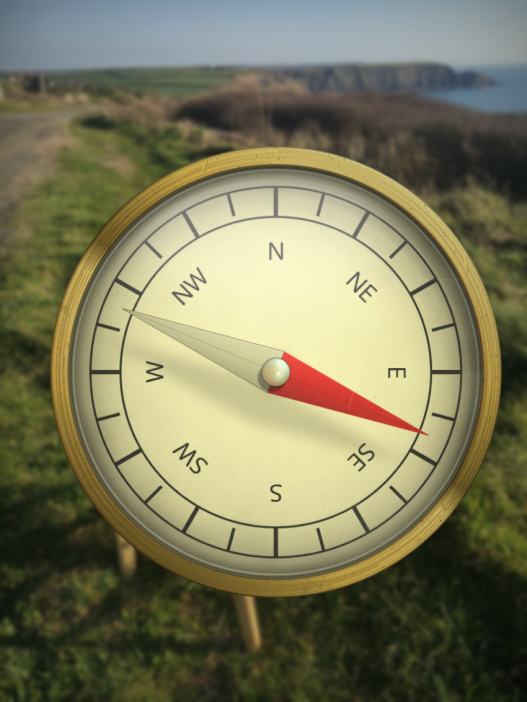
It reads 112.5 °
